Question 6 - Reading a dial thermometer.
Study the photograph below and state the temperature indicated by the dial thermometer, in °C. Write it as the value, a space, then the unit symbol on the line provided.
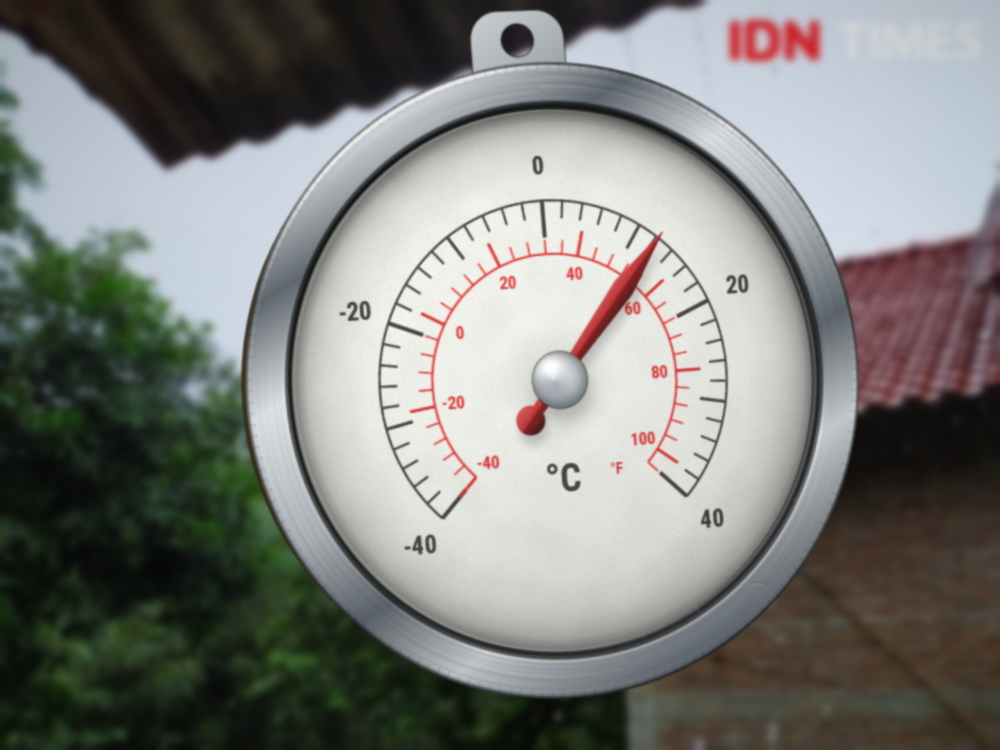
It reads 12 °C
